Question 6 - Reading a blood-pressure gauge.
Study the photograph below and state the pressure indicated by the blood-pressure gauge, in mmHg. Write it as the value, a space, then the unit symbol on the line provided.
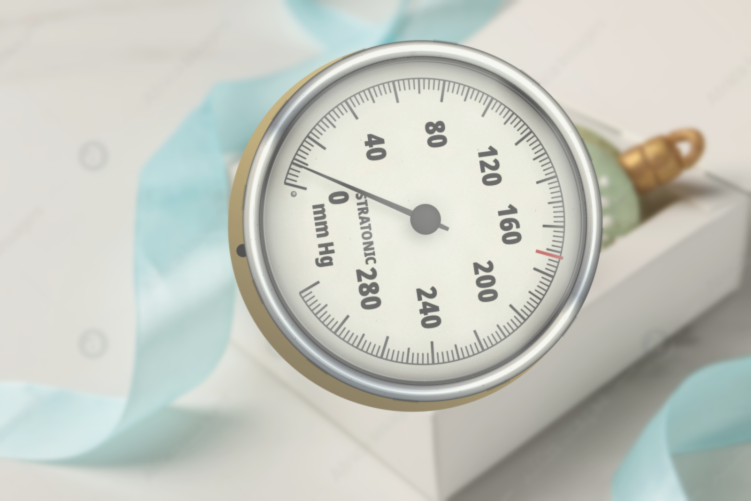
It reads 8 mmHg
